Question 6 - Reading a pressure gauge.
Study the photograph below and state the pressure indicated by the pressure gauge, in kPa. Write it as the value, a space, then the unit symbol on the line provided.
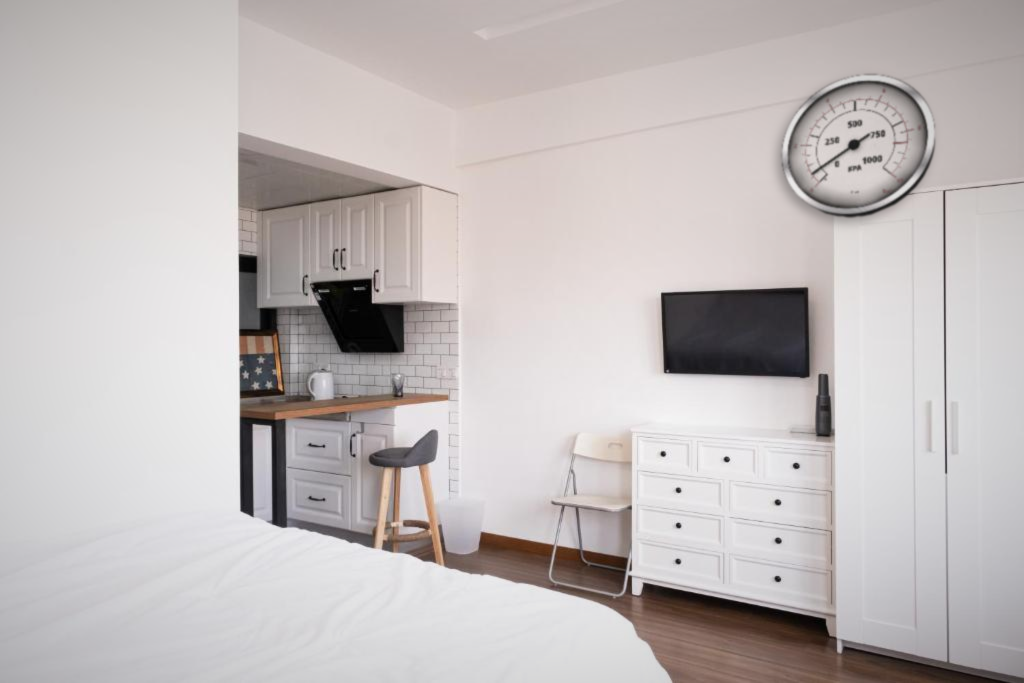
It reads 50 kPa
